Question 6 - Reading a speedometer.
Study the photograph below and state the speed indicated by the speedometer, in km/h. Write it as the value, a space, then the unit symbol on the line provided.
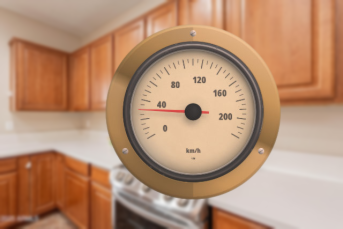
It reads 30 km/h
